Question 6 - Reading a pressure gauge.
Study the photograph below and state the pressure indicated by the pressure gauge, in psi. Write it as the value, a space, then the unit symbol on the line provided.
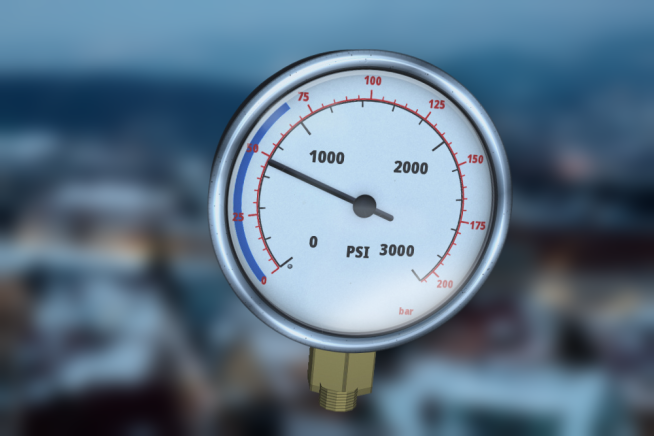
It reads 700 psi
